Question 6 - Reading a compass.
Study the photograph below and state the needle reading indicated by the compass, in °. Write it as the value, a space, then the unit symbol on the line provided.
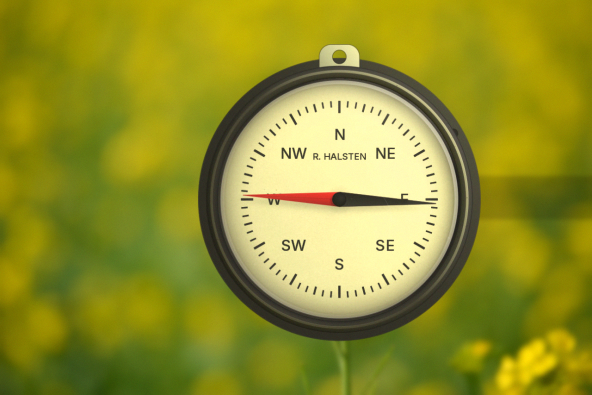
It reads 272.5 °
